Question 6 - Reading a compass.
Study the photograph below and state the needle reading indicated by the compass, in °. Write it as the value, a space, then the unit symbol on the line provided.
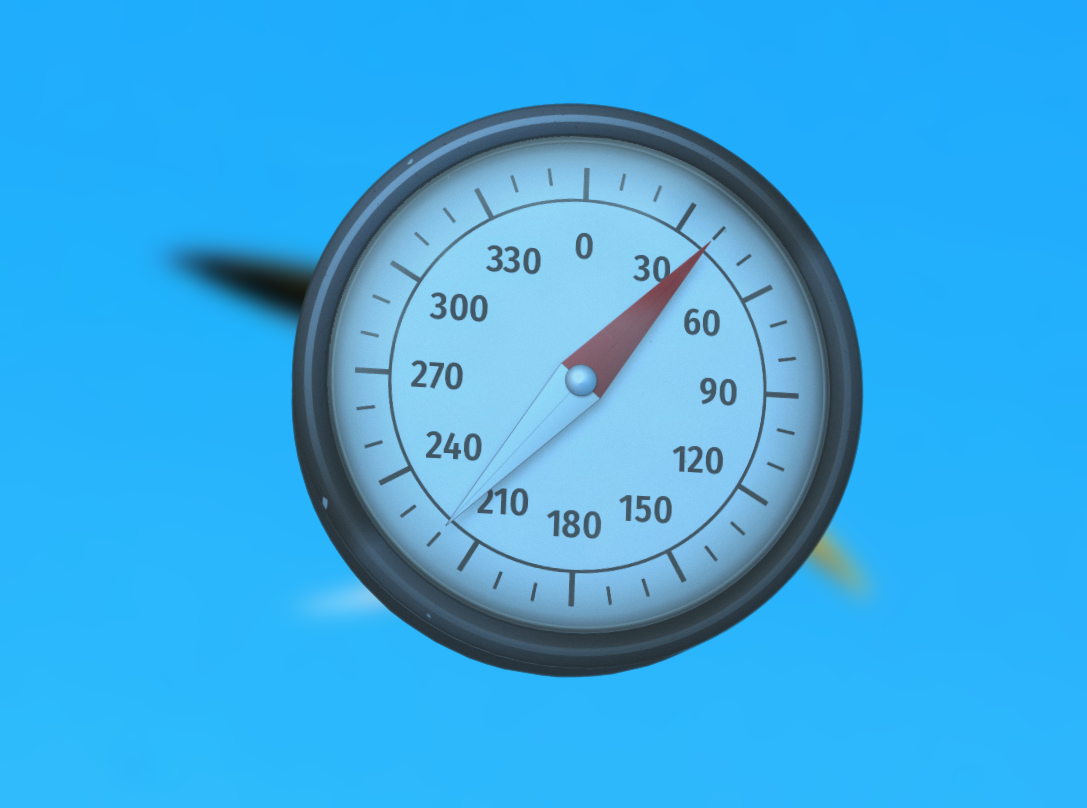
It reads 40 °
